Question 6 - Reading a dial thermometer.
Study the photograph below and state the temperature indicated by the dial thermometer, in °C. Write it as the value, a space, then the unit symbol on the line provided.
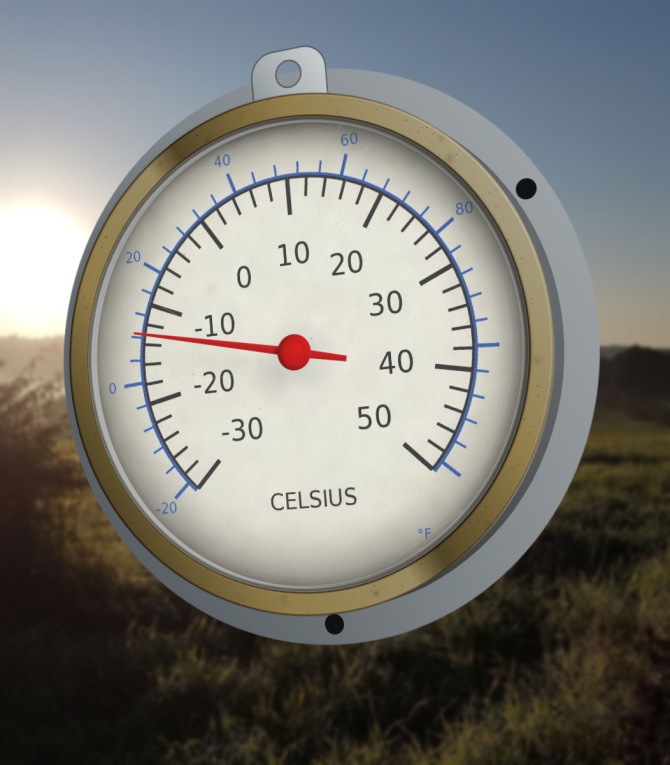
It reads -13 °C
